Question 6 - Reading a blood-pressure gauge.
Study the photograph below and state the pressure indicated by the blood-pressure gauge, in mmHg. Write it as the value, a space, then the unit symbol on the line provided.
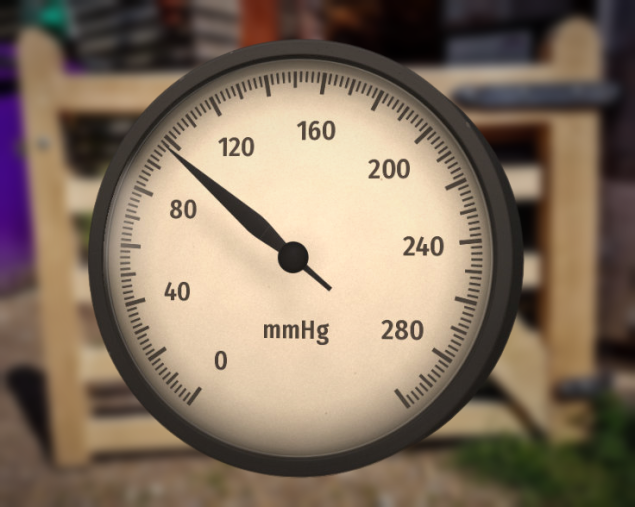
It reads 98 mmHg
